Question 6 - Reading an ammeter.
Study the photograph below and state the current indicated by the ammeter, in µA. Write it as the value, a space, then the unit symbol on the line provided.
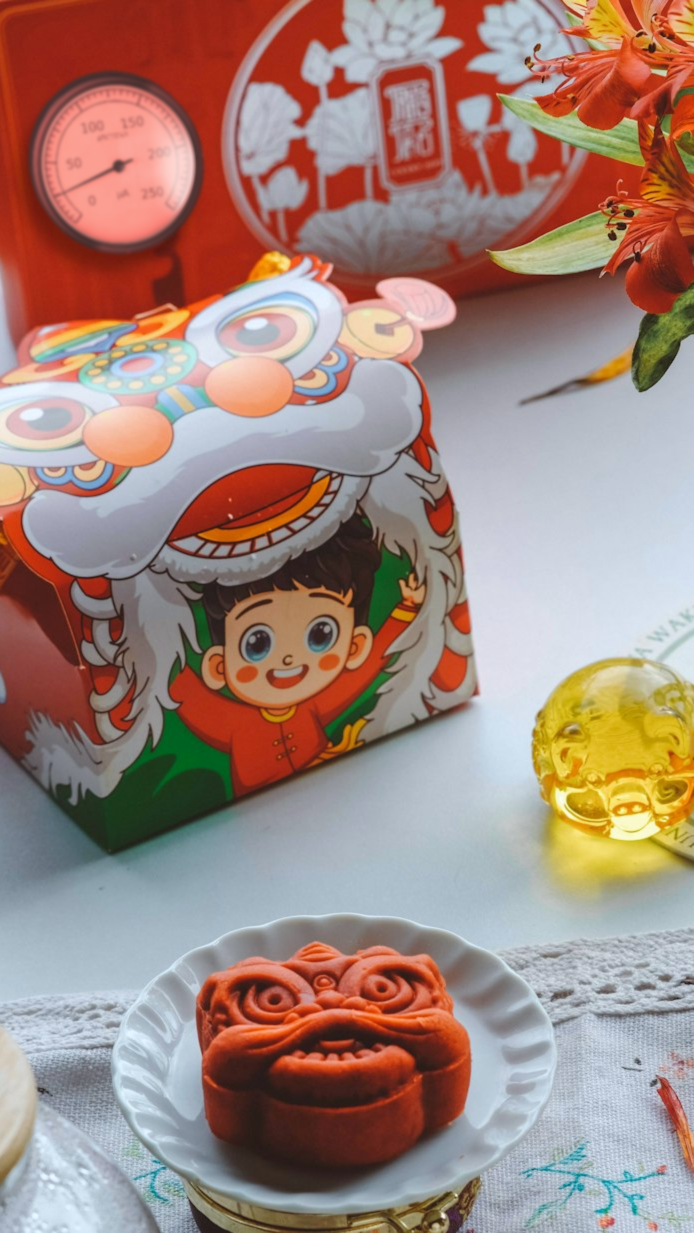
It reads 25 µA
